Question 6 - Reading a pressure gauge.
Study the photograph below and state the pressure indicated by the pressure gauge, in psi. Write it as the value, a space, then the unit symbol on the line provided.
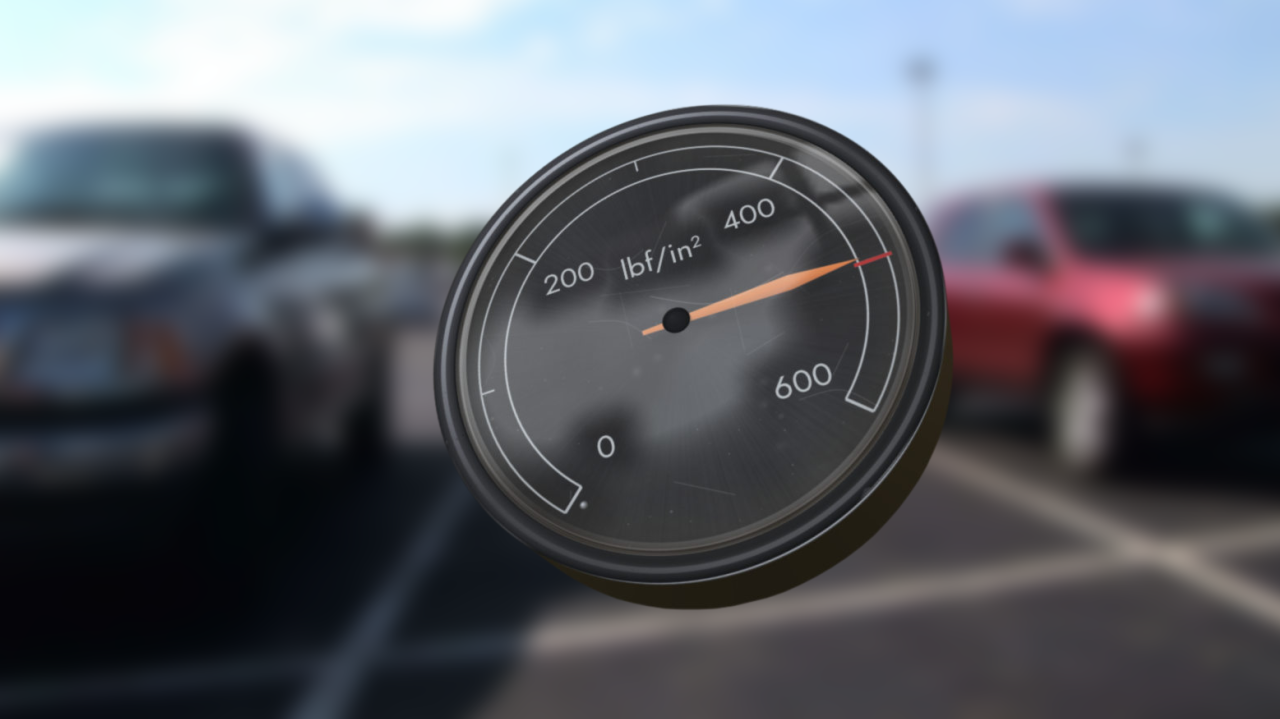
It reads 500 psi
